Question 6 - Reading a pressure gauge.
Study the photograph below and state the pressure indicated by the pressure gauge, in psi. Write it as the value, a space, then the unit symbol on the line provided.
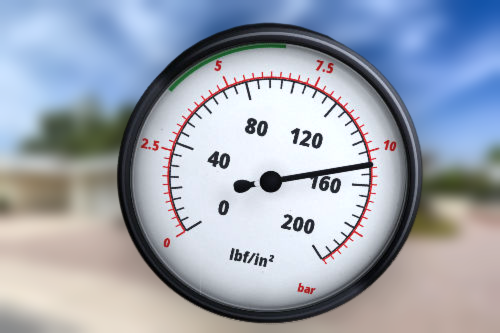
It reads 150 psi
